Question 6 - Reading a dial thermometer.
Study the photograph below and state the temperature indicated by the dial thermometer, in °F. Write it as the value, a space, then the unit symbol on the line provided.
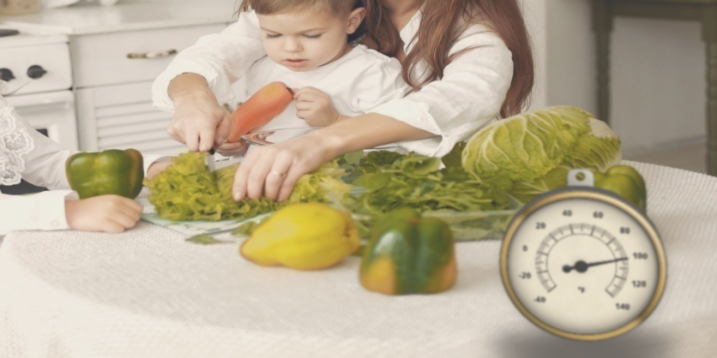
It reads 100 °F
